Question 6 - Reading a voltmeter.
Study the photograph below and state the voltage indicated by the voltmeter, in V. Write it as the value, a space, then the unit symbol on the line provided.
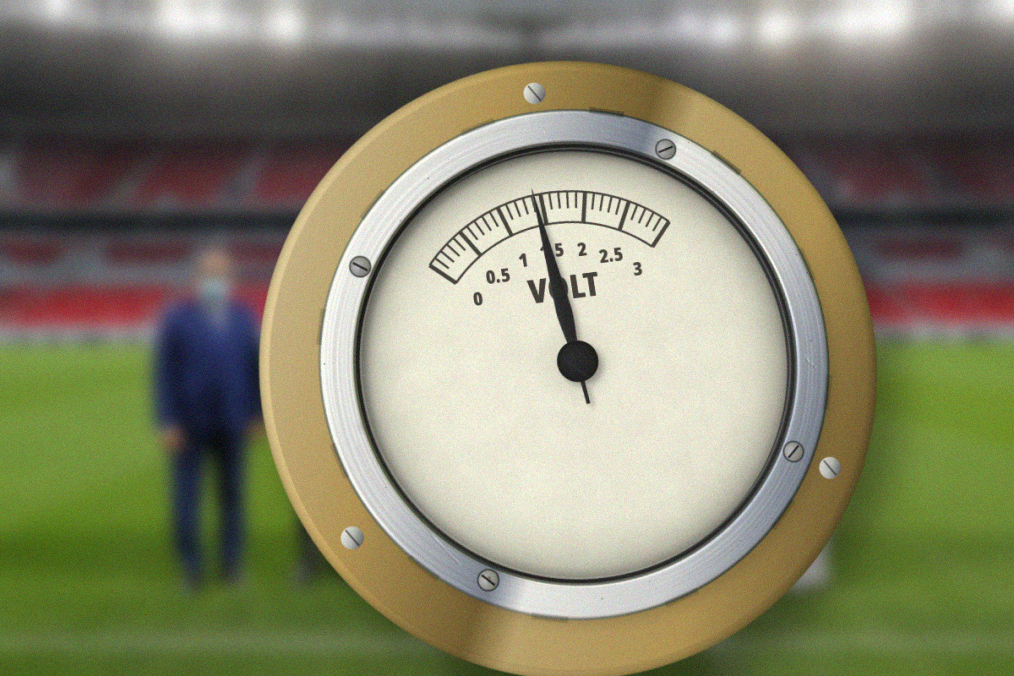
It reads 1.4 V
